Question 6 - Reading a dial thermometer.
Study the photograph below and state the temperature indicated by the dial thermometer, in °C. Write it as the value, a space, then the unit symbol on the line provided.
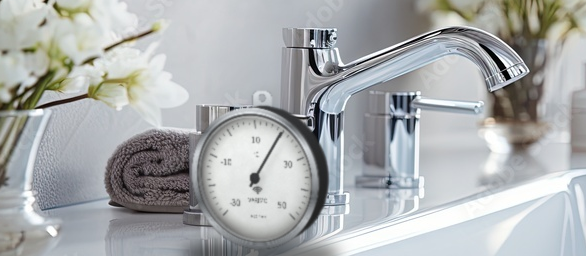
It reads 20 °C
